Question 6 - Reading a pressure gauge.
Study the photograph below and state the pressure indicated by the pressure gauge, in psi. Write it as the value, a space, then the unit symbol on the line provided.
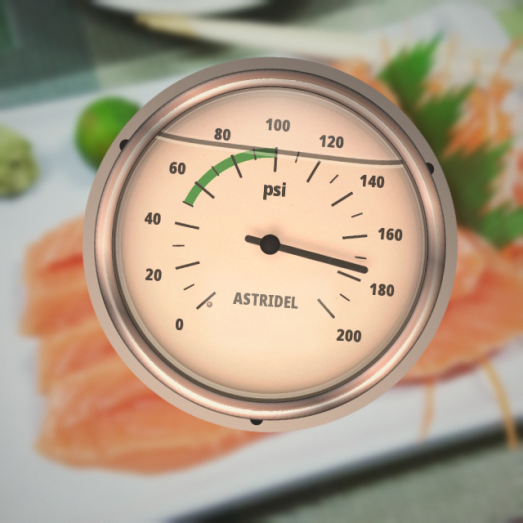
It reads 175 psi
